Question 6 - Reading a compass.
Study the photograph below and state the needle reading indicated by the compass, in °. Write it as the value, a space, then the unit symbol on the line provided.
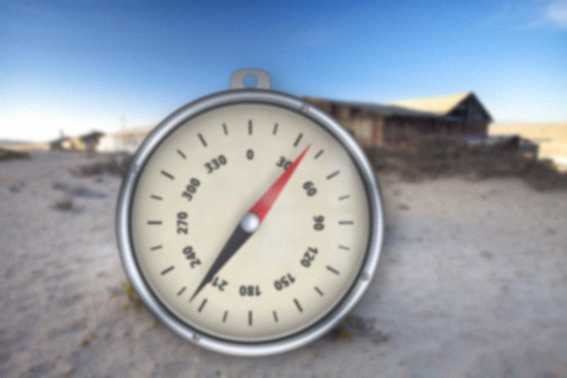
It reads 37.5 °
